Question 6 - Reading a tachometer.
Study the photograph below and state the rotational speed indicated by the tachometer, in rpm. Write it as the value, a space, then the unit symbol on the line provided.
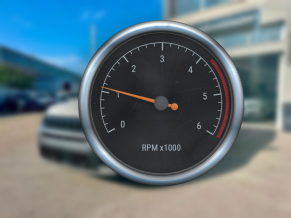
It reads 1100 rpm
